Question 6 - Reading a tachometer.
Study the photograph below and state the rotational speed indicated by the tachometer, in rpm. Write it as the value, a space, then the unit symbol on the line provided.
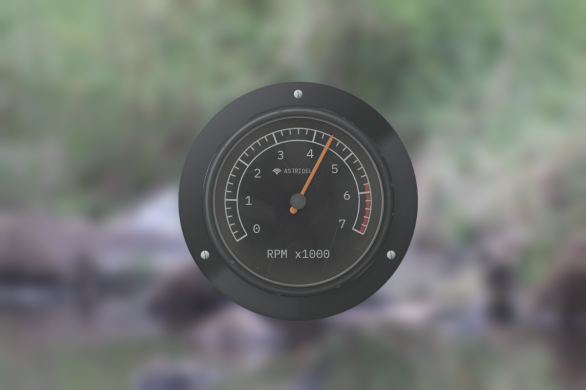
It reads 4400 rpm
